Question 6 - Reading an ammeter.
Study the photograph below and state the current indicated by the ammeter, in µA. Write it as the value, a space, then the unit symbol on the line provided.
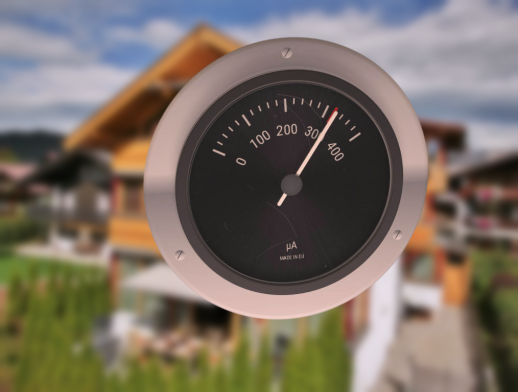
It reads 320 µA
